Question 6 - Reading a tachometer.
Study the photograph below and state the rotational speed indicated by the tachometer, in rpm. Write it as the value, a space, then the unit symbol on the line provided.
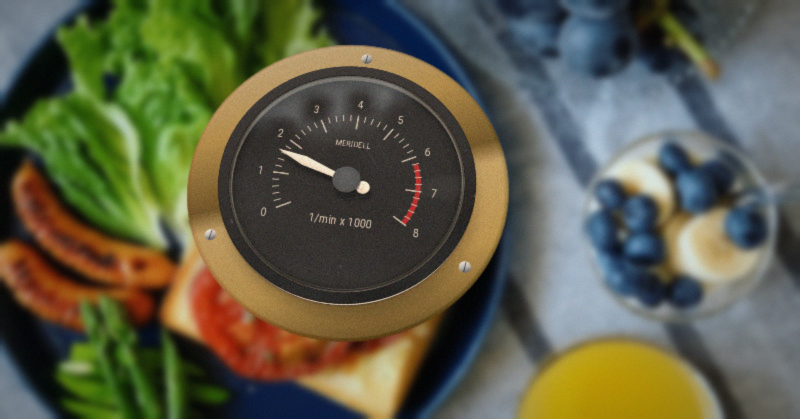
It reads 1600 rpm
